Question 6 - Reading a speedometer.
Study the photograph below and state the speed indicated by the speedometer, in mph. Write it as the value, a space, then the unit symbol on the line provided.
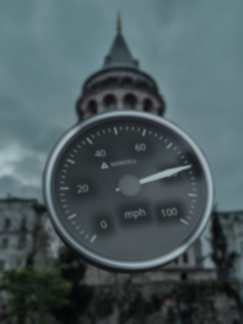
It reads 80 mph
